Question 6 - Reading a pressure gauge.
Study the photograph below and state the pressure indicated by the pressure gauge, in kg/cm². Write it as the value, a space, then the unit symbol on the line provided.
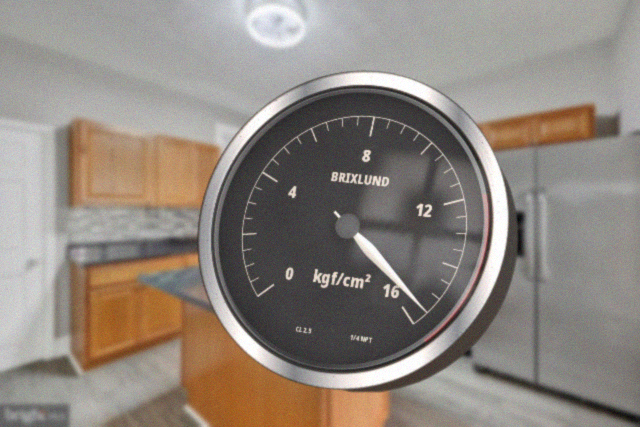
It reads 15.5 kg/cm²
